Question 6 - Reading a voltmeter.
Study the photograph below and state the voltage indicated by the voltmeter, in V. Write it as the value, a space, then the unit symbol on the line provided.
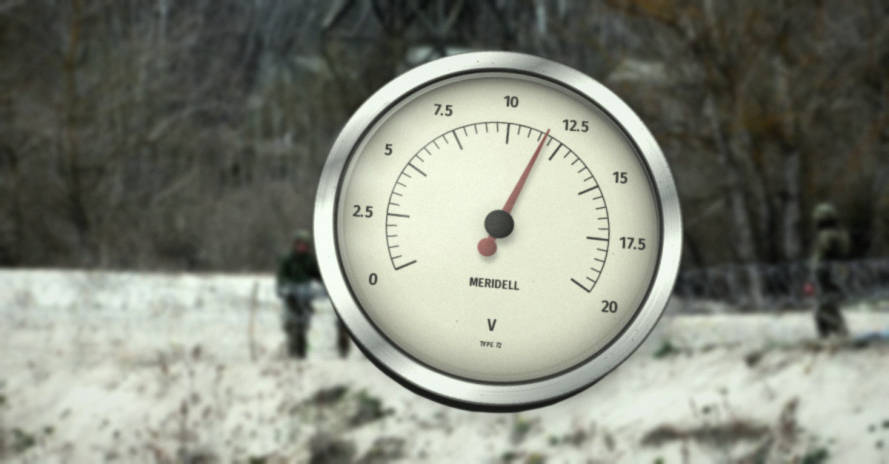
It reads 11.75 V
